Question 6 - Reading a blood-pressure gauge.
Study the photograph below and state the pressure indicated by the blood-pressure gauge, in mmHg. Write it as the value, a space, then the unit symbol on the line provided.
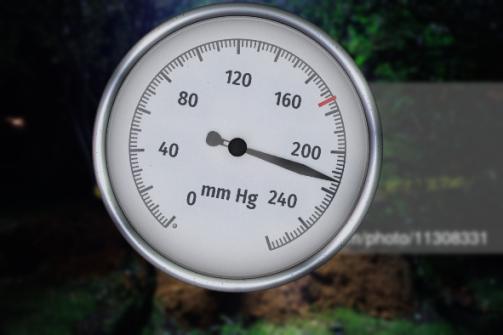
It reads 214 mmHg
